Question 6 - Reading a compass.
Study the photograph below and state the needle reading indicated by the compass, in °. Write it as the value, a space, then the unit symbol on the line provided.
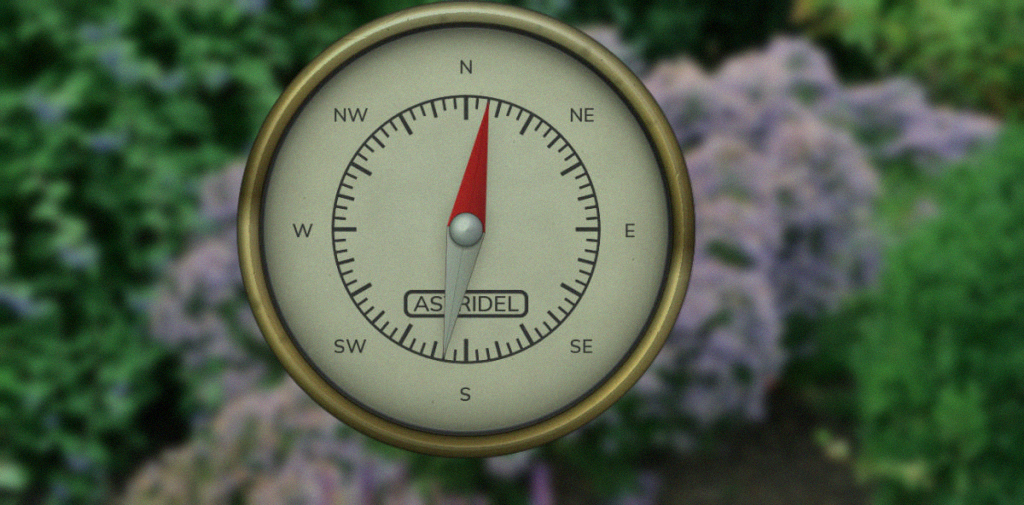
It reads 10 °
